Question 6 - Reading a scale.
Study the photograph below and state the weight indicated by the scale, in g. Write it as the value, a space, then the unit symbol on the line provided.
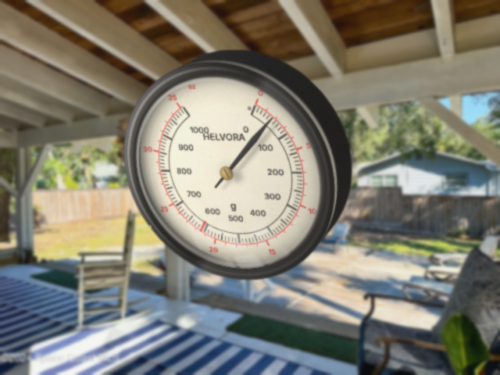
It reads 50 g
